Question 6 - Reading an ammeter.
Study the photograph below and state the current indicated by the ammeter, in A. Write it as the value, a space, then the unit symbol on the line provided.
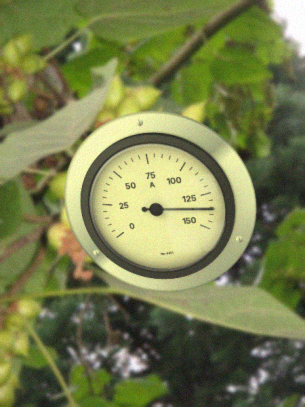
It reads 135 A
